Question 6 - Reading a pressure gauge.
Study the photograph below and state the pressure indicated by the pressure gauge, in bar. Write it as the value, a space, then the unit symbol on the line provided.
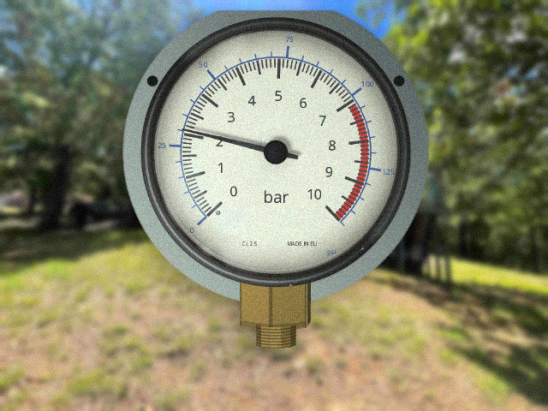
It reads 2.1 bar
